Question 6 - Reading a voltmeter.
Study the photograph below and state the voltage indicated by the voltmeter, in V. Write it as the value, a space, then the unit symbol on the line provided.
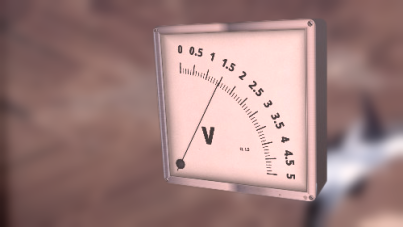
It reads 1.5 V
